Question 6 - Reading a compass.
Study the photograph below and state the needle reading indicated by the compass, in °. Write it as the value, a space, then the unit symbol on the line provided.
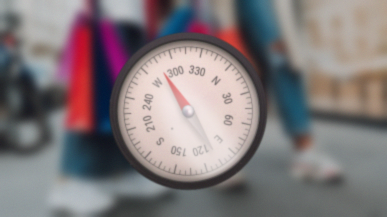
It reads 285 °
